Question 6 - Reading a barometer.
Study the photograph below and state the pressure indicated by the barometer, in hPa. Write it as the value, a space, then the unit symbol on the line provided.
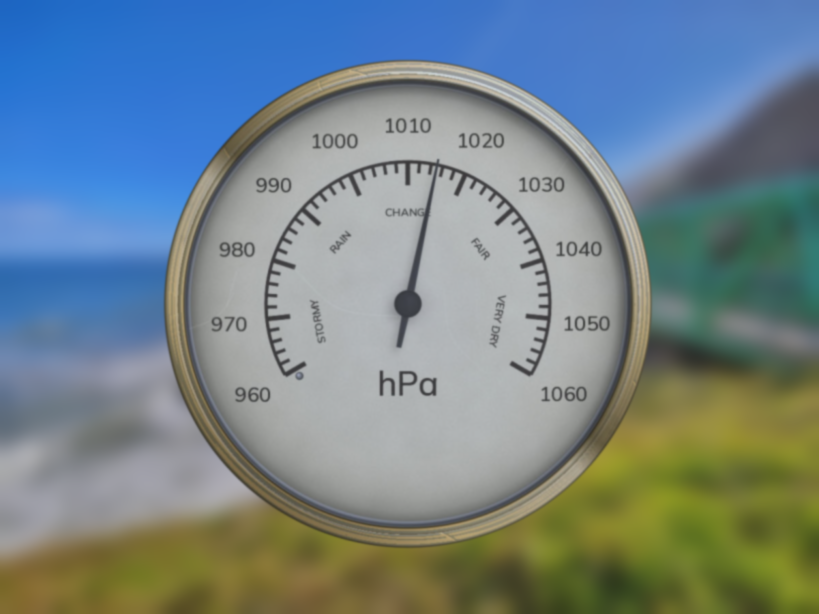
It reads 1015 hPa
